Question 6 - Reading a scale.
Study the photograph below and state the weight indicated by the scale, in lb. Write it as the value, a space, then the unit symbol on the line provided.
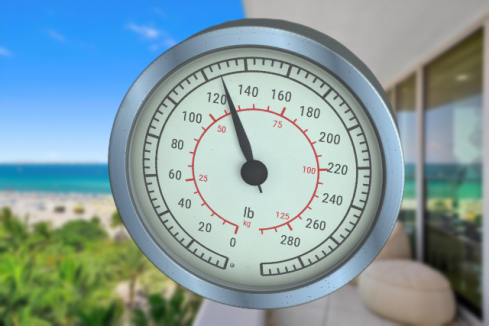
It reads 128 lb
